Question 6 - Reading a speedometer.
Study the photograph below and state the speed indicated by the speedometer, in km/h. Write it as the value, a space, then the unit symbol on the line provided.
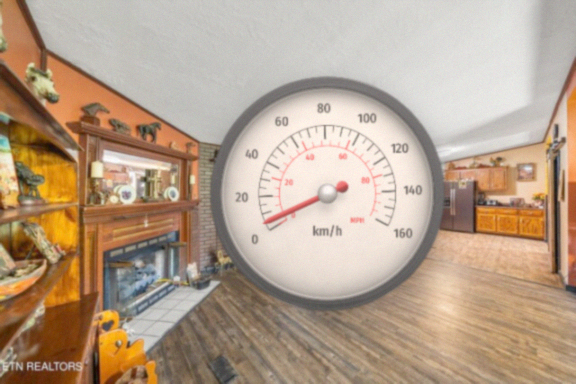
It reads 5 km/h
